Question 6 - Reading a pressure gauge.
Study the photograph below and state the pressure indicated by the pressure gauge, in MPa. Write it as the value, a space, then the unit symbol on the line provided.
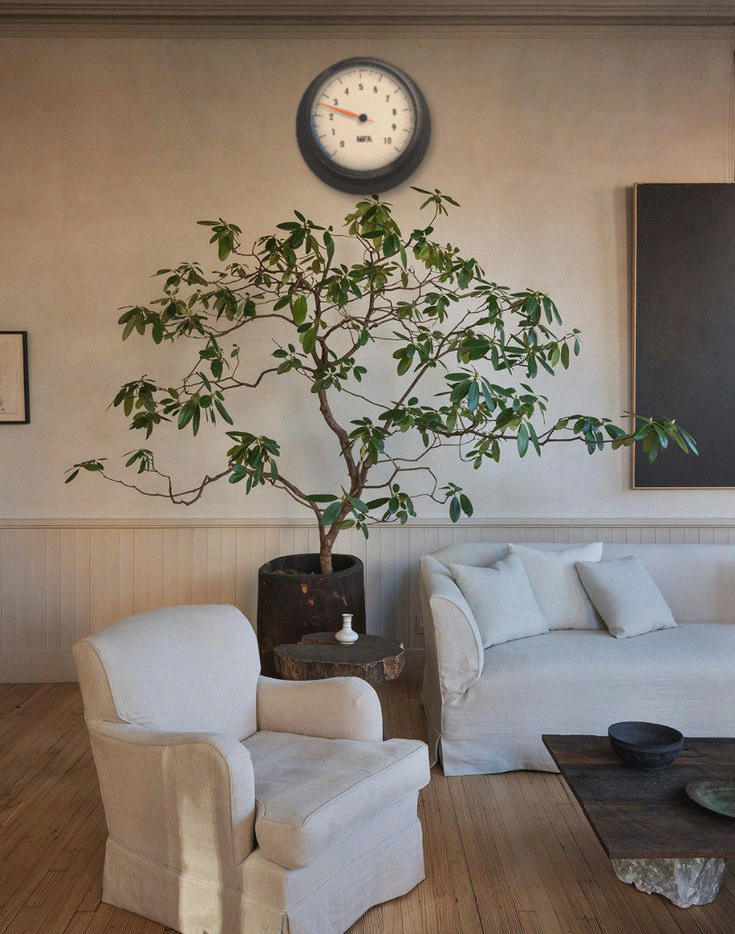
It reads 2.5 MPa
